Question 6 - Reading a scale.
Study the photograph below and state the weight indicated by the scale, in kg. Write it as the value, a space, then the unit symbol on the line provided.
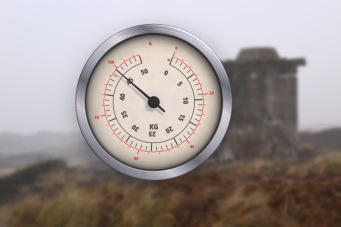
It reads 45 kg
